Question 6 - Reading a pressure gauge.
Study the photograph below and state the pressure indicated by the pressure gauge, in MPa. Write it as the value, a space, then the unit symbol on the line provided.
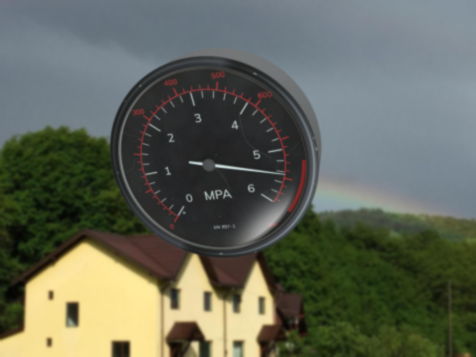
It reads 5.4 MPa
